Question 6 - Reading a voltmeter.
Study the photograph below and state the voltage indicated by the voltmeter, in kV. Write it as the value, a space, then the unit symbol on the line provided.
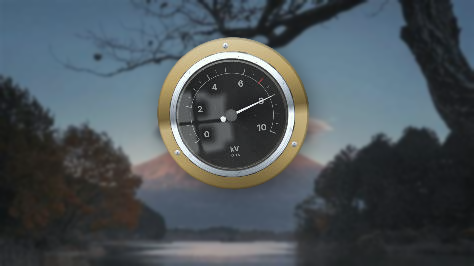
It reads 8 kV
